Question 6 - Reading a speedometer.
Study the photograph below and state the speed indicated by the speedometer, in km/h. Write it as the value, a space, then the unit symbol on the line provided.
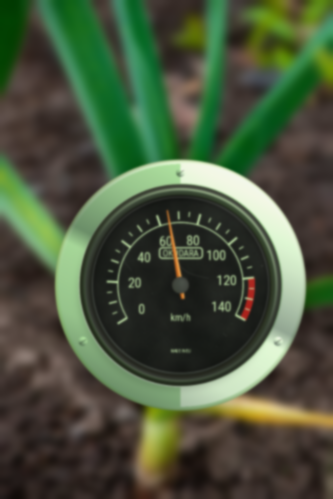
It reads 65 km/h
